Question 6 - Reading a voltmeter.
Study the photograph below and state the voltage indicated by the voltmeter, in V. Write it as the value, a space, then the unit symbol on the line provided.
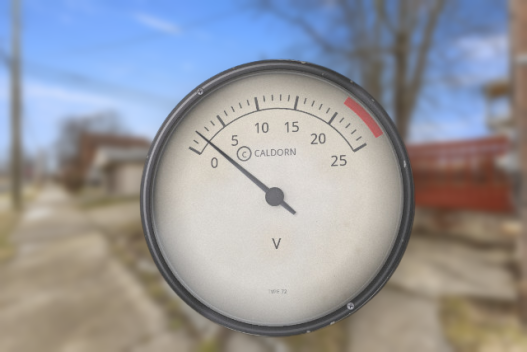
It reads 2 V
